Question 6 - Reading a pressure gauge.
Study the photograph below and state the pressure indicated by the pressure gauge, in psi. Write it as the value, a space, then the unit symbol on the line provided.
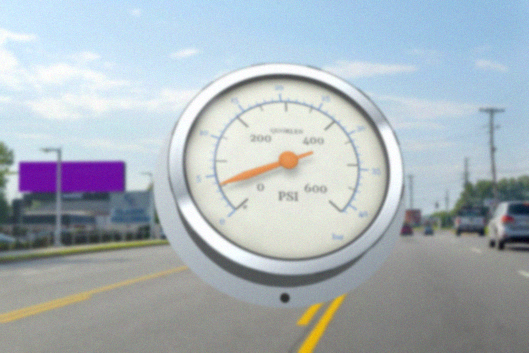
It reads 50 psi
